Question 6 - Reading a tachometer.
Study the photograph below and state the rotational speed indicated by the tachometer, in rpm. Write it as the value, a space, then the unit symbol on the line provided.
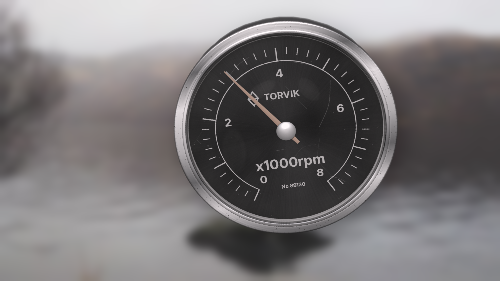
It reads 3000 rpm
